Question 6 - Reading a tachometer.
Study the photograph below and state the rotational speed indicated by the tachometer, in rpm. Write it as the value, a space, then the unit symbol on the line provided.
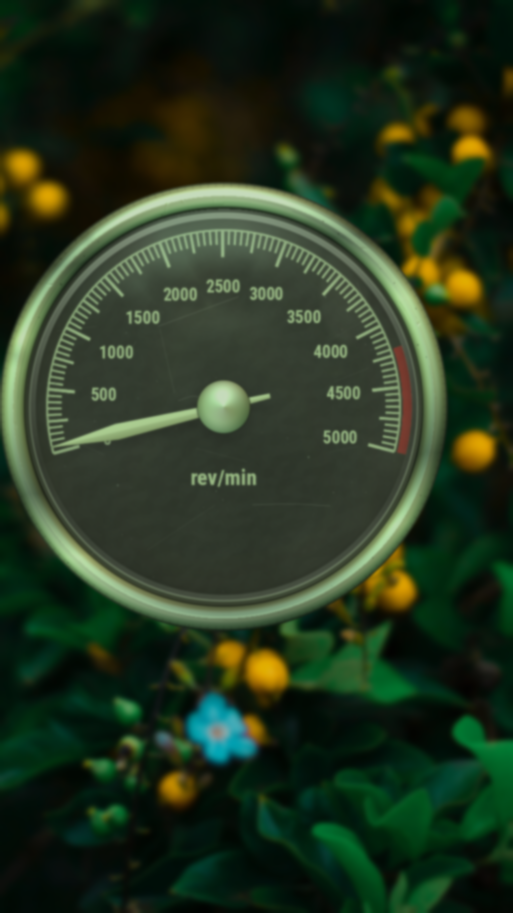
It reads 50 rpm
